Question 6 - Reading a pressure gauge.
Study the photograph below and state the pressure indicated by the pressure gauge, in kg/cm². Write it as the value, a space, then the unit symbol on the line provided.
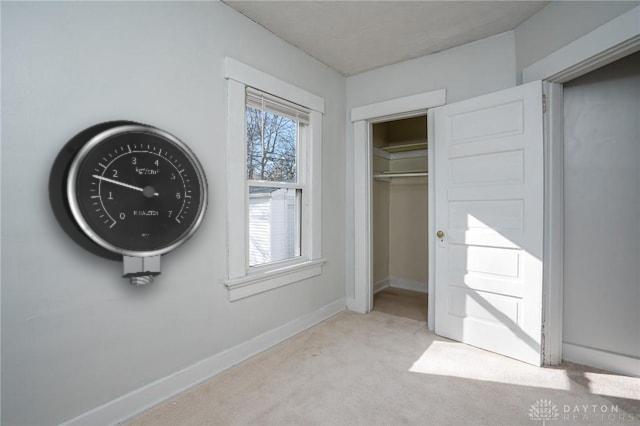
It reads 1.6 kg/cm²
